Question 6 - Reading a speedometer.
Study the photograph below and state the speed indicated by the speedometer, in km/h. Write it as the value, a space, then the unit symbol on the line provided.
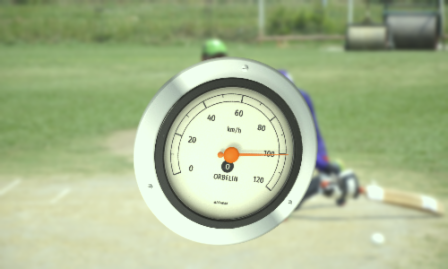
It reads 100 km/h
